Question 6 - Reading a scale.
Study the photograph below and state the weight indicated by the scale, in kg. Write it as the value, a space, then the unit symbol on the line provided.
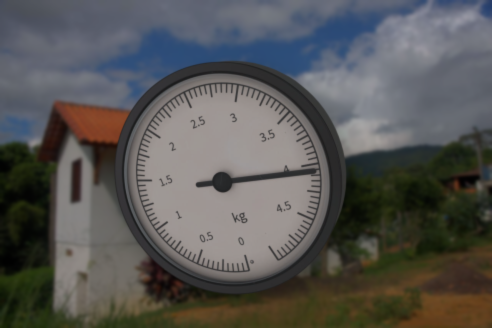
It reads 4.05 kg
